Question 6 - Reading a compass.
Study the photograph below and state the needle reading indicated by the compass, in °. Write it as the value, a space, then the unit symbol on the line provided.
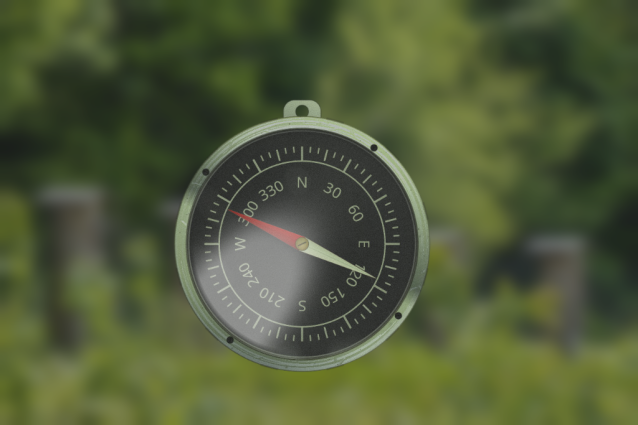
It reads 295 °
